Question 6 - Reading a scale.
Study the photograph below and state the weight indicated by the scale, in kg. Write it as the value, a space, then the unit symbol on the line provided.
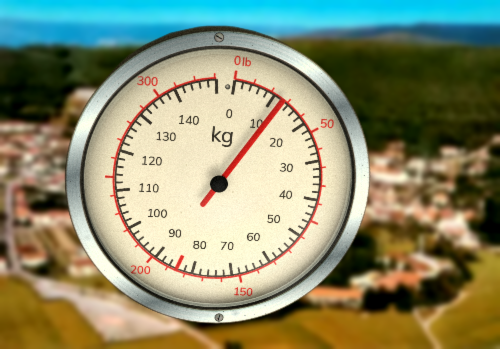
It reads 12 kg
